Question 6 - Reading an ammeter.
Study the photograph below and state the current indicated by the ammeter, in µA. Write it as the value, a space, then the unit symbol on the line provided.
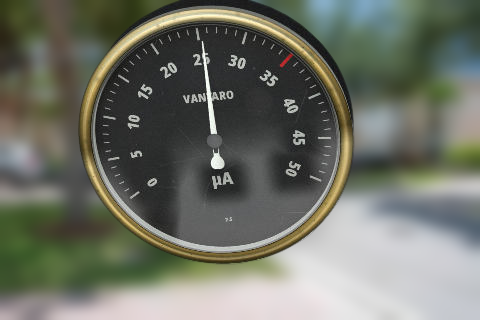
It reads 25.5 µA
